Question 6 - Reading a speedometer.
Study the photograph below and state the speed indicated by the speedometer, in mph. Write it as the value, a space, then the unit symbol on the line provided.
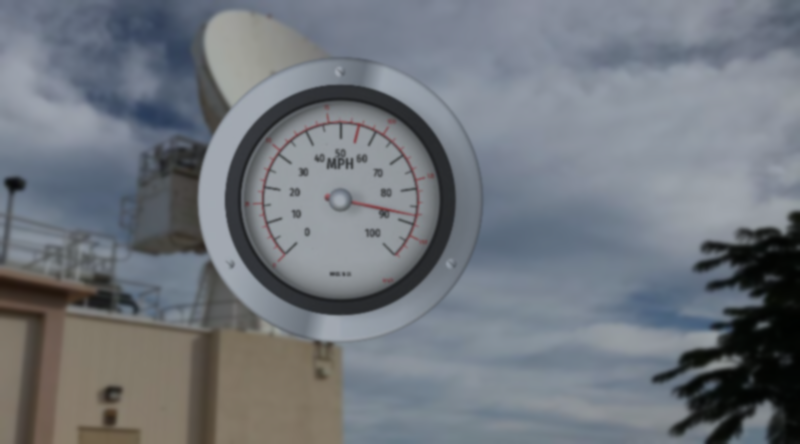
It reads 87.5 mph
